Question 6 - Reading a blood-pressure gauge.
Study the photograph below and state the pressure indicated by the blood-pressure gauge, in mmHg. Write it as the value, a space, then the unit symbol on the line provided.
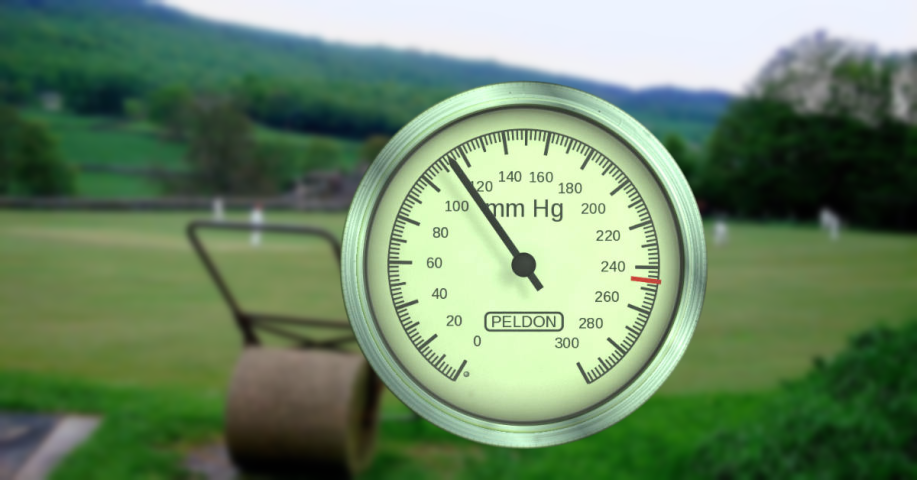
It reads 114 mmHg
